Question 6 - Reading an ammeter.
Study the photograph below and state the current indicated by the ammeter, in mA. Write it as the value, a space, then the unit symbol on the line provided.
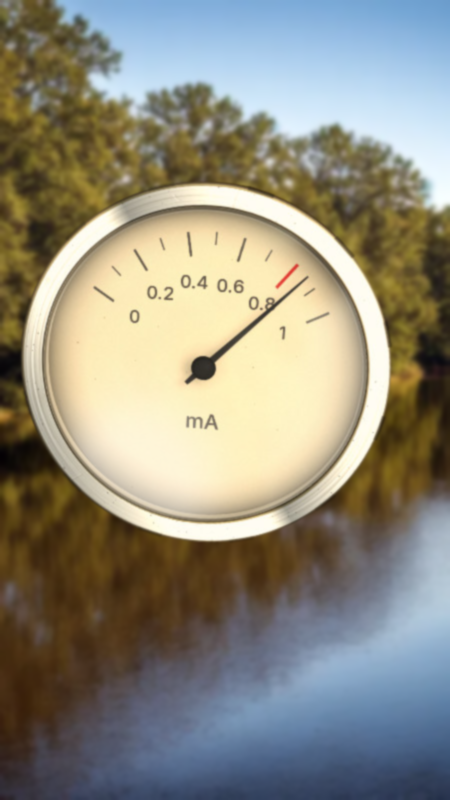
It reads 0.85 mA
